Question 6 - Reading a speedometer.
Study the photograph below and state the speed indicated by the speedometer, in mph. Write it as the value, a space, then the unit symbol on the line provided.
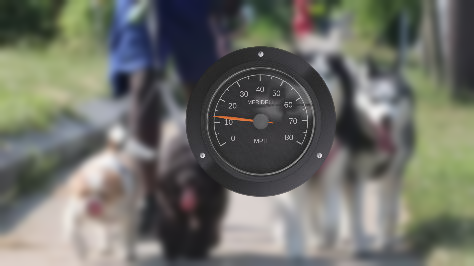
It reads 12.5 mph
